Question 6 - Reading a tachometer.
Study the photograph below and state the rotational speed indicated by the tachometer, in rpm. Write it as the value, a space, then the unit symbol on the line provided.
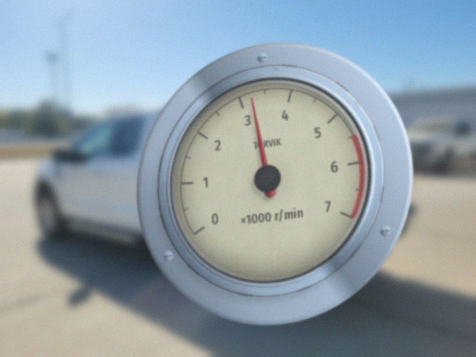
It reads 3250 rpm
